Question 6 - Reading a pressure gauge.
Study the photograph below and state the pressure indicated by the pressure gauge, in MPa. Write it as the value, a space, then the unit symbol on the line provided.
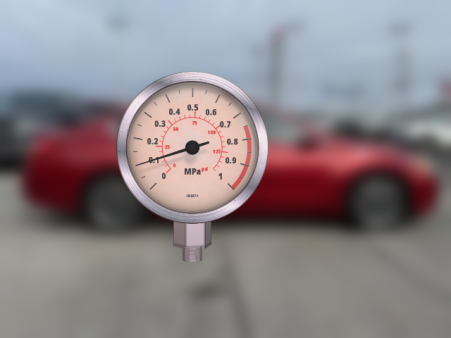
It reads 0.1 MPa
